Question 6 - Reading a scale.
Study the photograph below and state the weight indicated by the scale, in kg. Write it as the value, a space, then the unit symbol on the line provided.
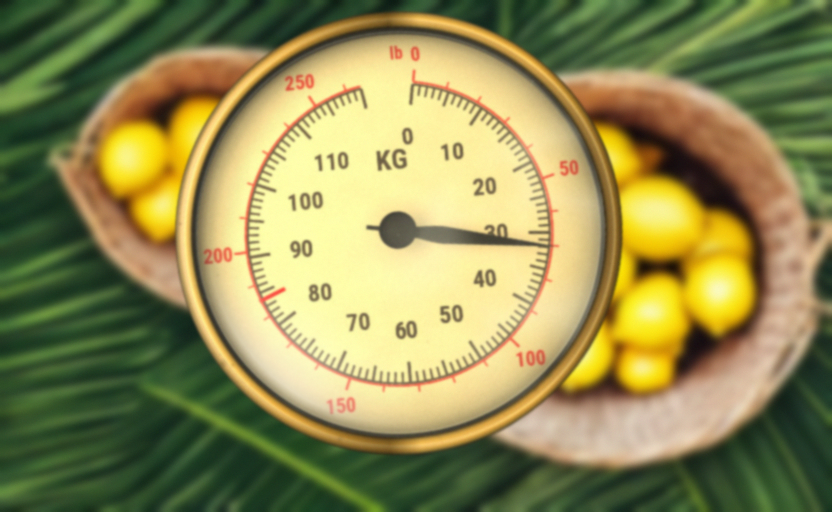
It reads 32 kg
